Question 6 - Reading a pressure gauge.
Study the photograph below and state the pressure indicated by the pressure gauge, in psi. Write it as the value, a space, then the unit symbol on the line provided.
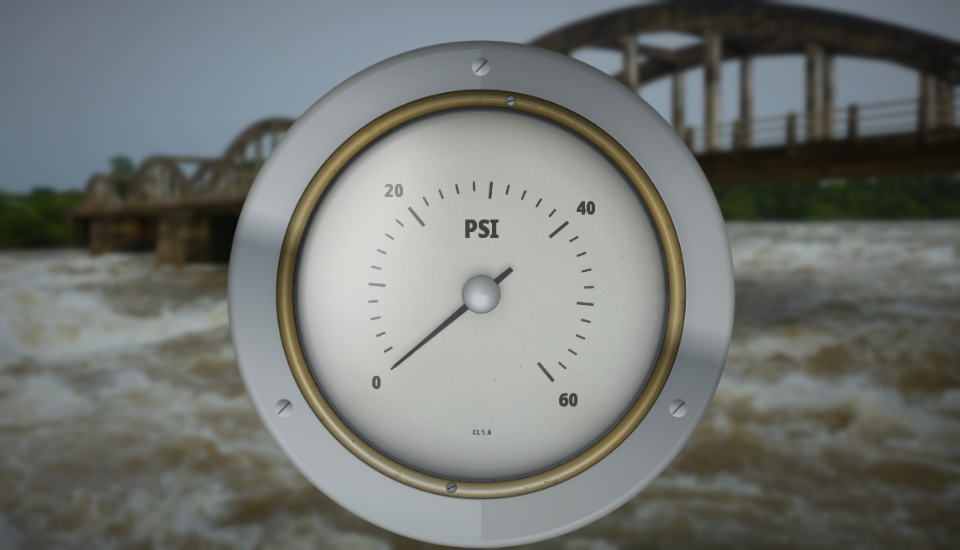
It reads 0 psi
